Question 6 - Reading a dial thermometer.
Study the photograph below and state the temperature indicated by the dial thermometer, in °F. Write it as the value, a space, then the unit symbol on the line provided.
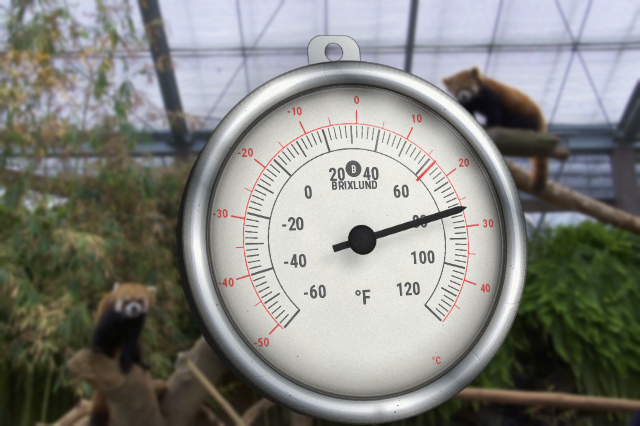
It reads 80 °F
